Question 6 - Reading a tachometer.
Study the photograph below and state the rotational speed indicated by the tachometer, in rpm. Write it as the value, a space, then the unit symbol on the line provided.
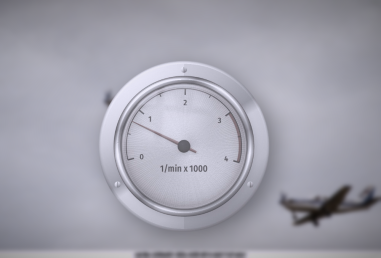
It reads 750 rpm
